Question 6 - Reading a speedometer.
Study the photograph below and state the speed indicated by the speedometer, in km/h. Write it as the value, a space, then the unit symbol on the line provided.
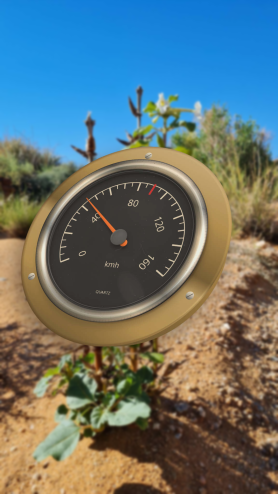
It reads 45 km/h
